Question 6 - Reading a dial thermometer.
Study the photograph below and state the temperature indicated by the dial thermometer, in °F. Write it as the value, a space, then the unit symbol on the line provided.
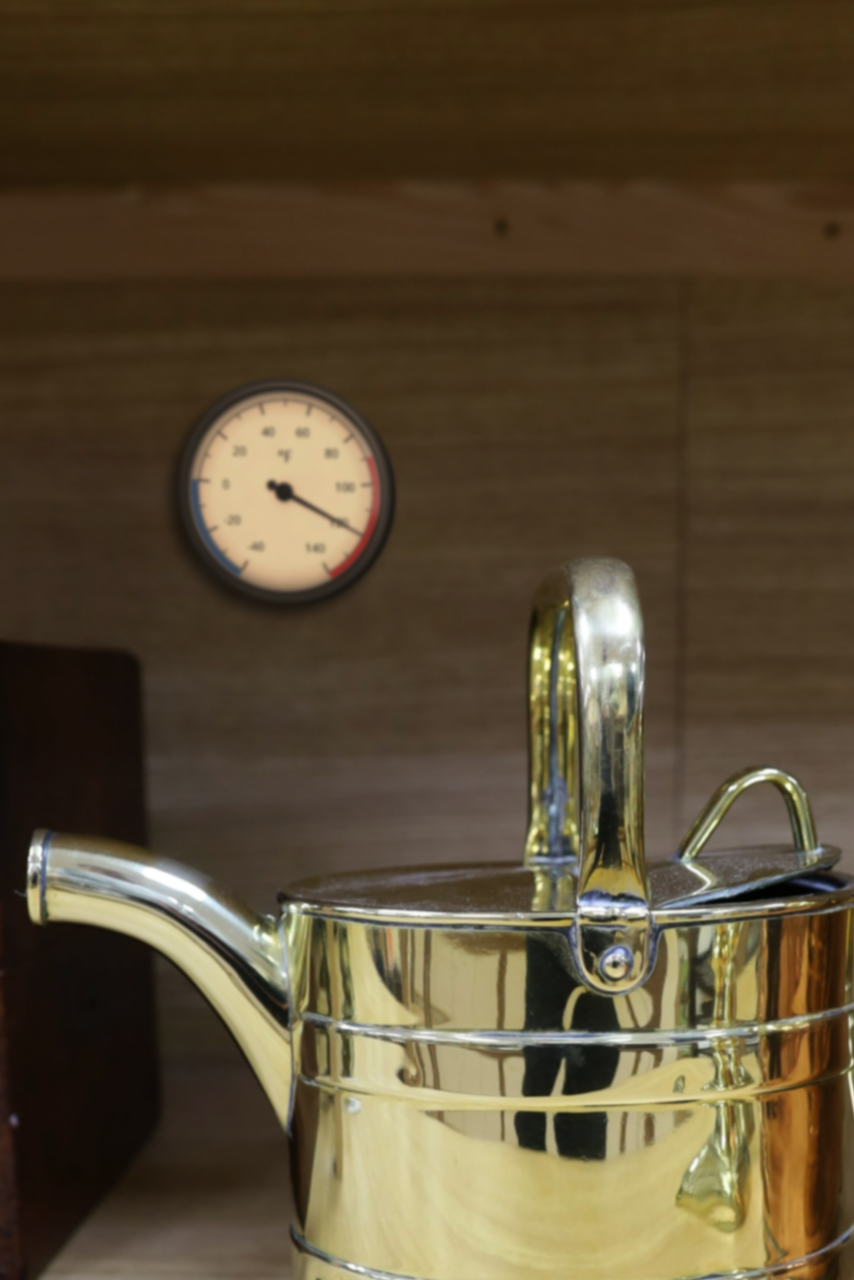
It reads 120 °F
